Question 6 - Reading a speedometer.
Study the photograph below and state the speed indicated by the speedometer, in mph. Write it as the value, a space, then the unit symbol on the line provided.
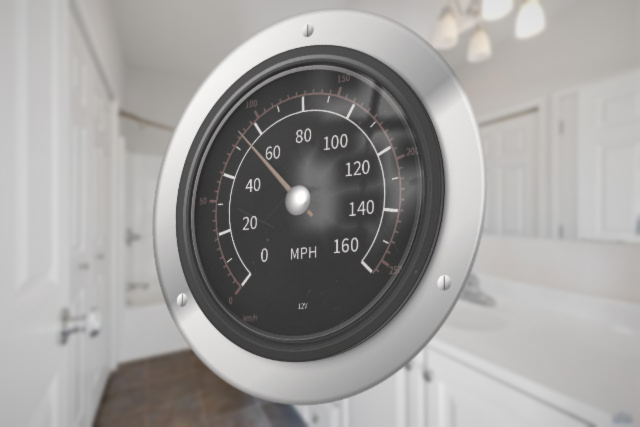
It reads 55 mph
